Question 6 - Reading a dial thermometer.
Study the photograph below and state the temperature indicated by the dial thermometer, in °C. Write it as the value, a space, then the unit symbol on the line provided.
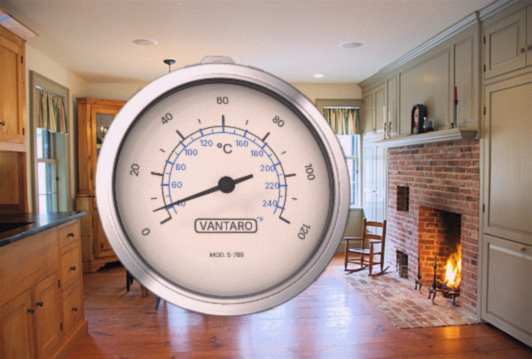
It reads 5 °C
